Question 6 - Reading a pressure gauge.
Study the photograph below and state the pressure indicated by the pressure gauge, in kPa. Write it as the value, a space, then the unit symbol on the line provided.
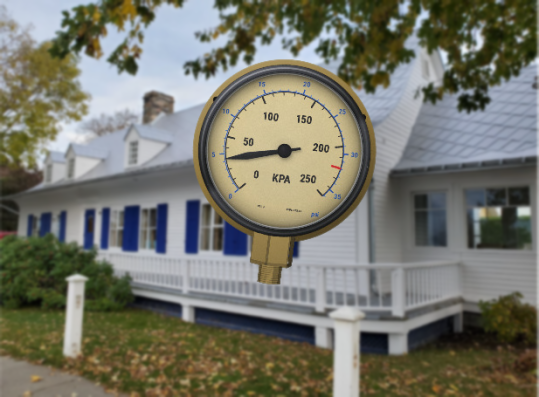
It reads 30 kPa
